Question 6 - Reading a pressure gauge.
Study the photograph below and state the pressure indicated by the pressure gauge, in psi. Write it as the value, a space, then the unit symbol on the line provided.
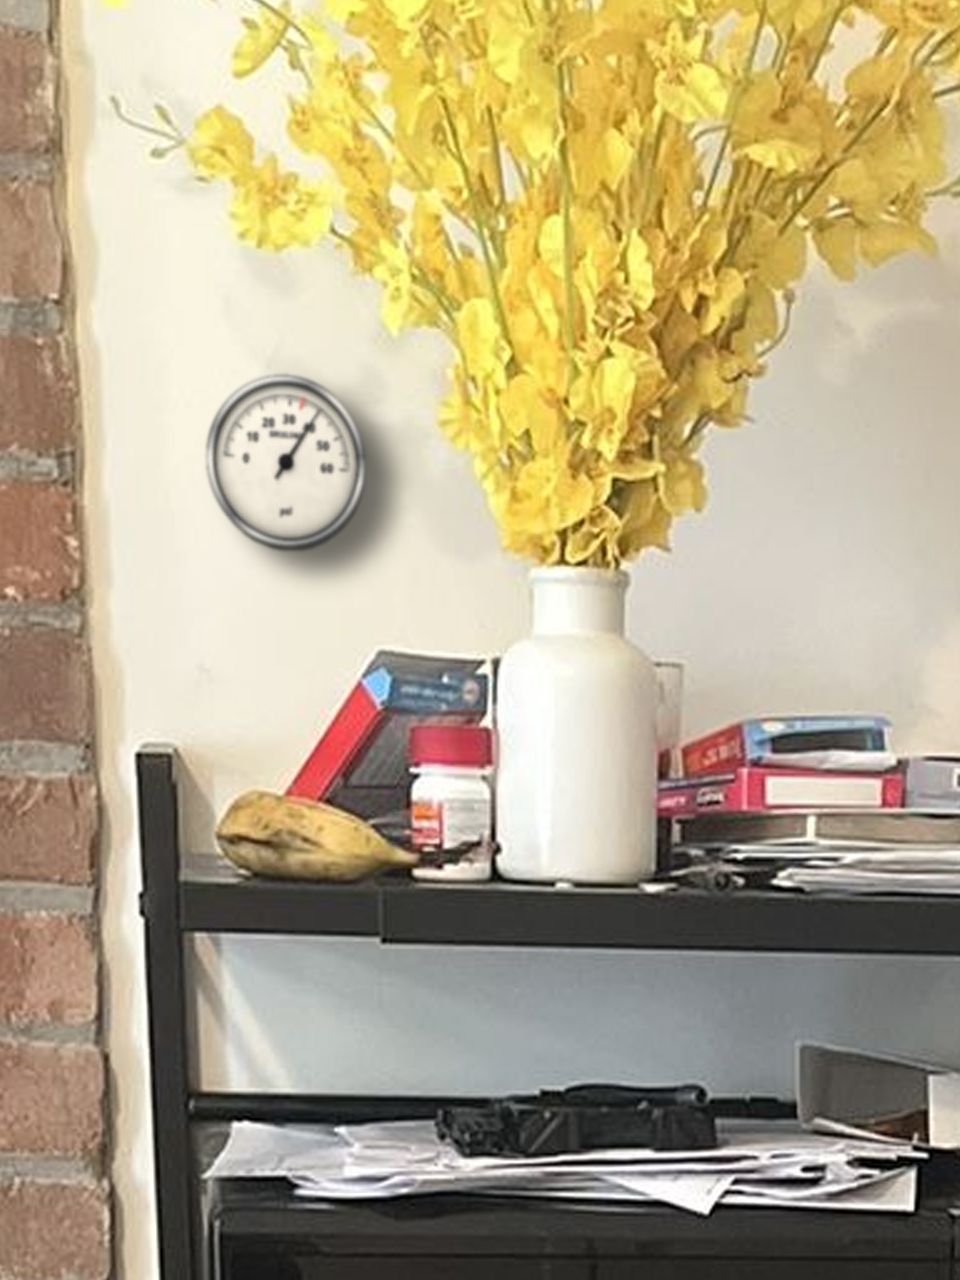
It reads 40 psi
